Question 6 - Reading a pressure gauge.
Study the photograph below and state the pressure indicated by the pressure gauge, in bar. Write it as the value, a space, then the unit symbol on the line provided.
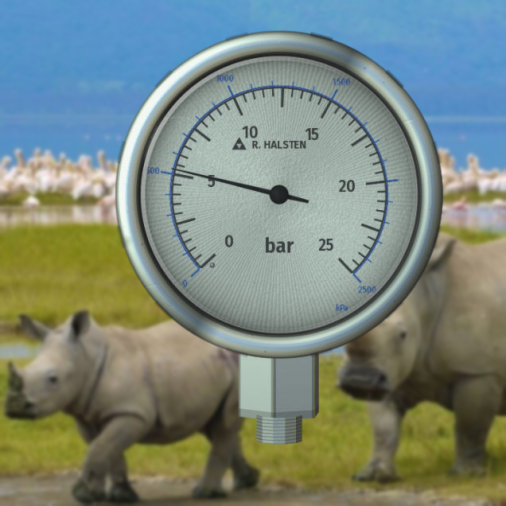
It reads 5.25 bar
